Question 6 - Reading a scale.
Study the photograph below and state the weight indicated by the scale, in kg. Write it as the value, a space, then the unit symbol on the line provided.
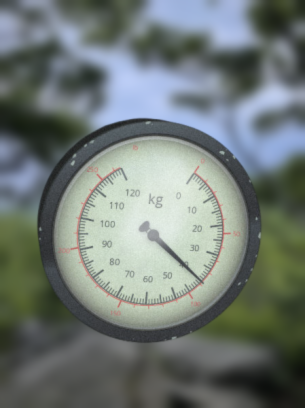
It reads 40 kg
